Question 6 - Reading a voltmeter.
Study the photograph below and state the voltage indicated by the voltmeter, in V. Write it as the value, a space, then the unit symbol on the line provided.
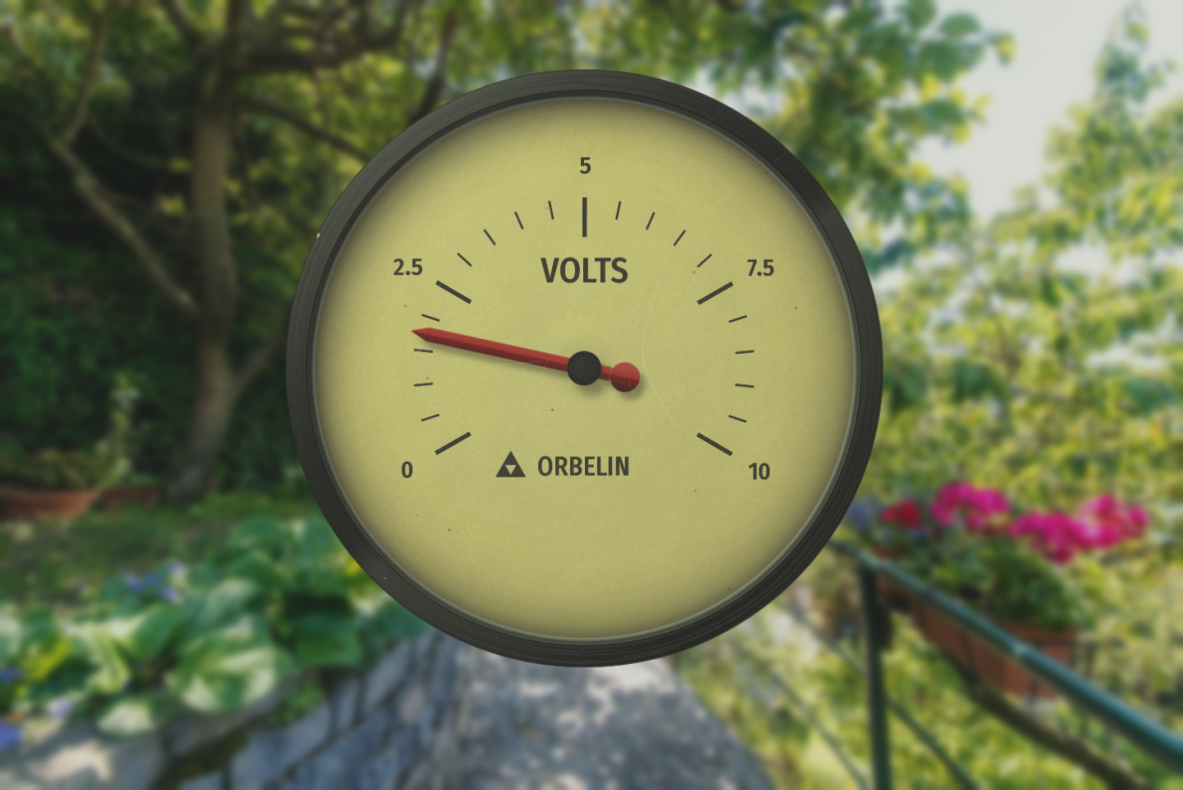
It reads 1.75 V
